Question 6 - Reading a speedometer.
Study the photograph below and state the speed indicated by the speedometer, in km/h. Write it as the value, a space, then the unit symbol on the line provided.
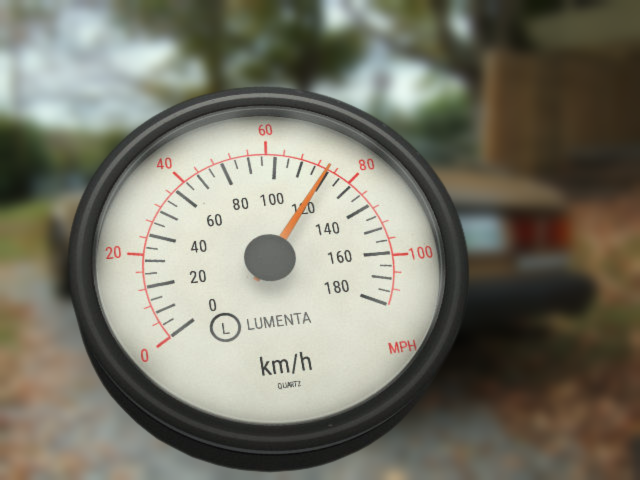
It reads 120 km/h
